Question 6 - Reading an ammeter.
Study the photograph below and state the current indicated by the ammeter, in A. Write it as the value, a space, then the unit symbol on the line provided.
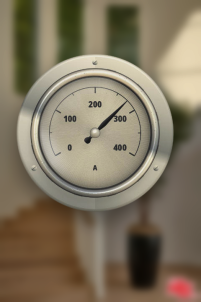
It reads 275 A
